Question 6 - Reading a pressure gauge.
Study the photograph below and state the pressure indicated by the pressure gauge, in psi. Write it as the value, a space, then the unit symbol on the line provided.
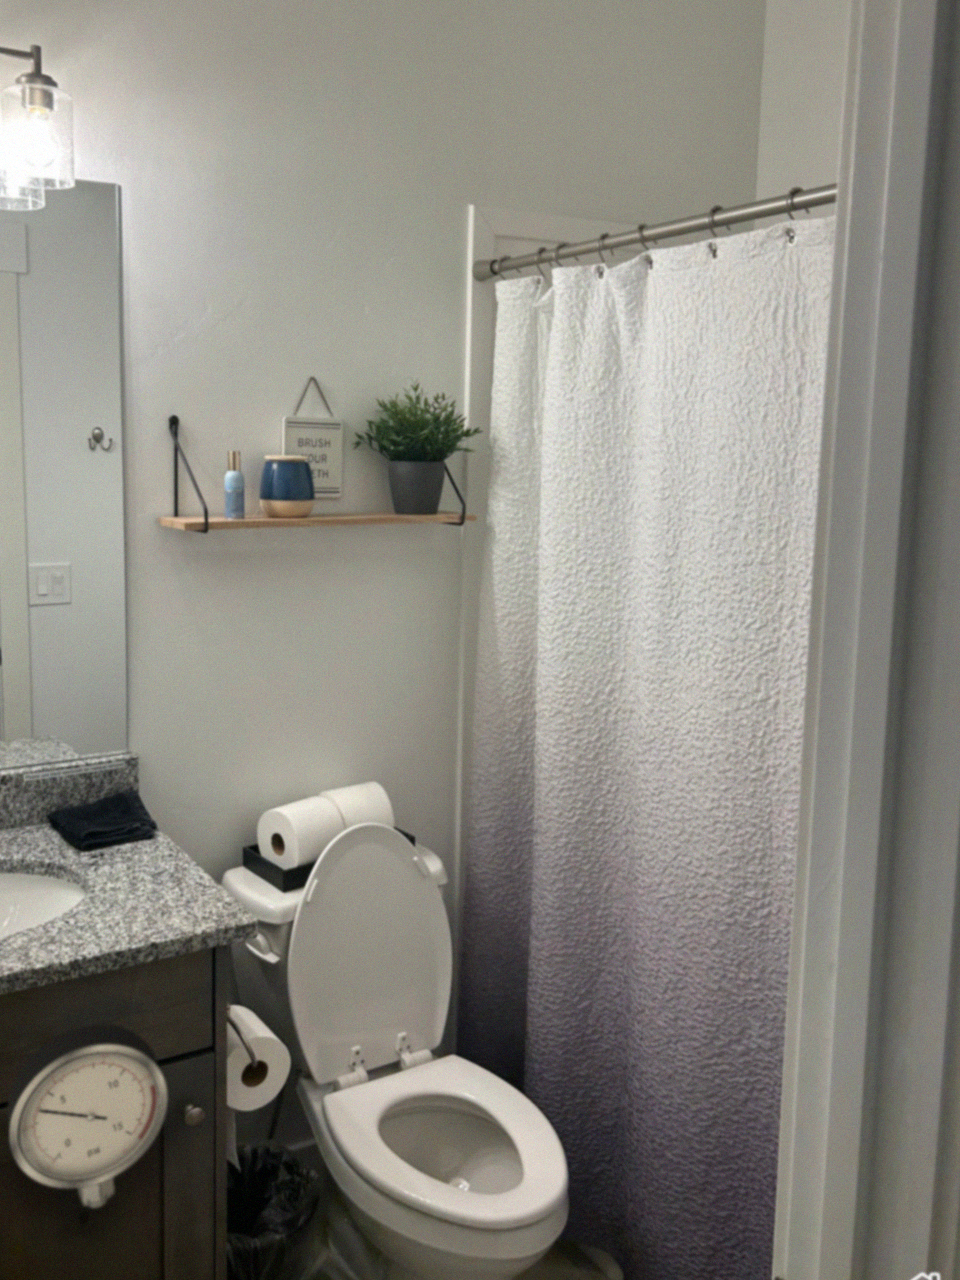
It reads 4 psi
